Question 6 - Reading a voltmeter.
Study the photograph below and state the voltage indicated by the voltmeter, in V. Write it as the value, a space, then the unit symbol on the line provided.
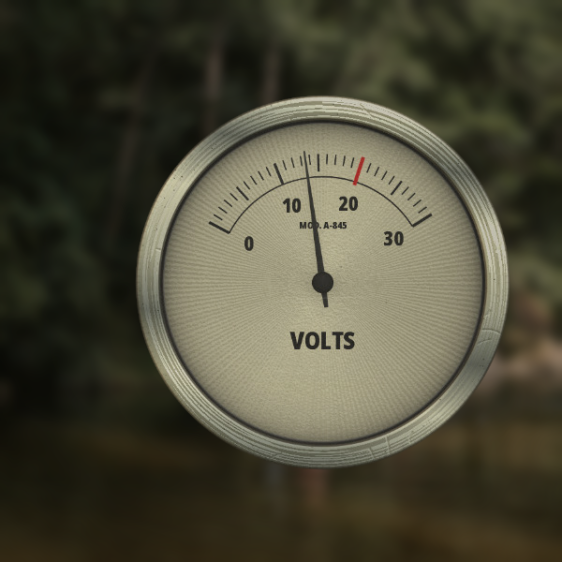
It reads 13.5 V
